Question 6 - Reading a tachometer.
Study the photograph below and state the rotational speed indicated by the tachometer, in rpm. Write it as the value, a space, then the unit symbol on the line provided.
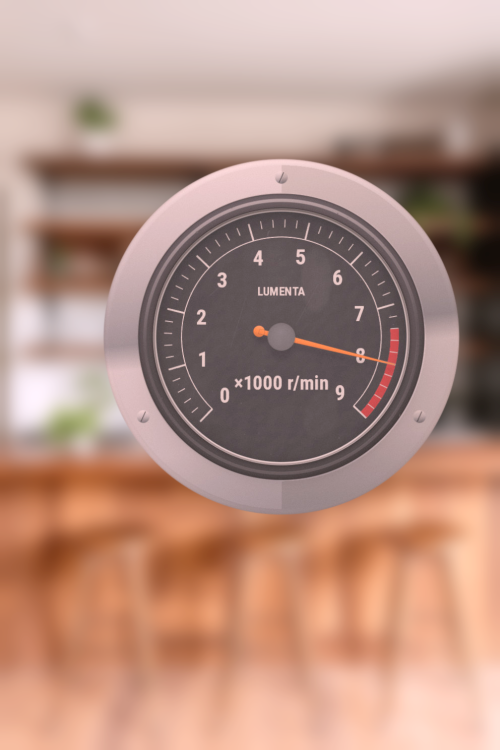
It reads 8000 rpm
